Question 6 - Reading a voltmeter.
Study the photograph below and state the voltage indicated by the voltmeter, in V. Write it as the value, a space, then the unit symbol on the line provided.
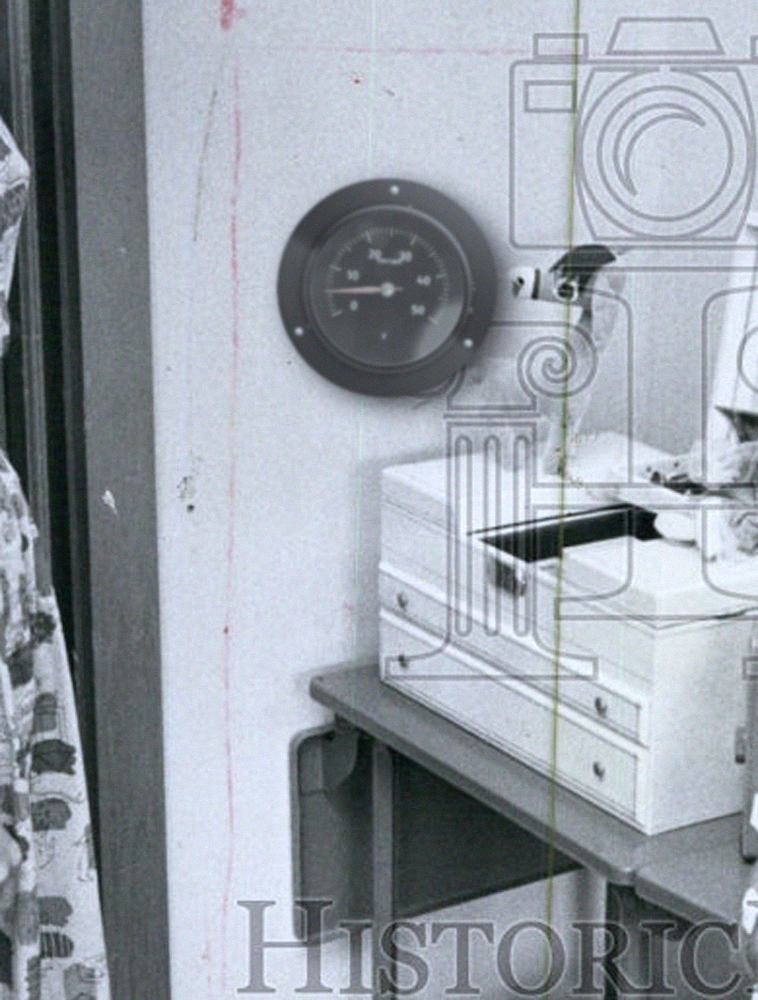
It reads 5 V
